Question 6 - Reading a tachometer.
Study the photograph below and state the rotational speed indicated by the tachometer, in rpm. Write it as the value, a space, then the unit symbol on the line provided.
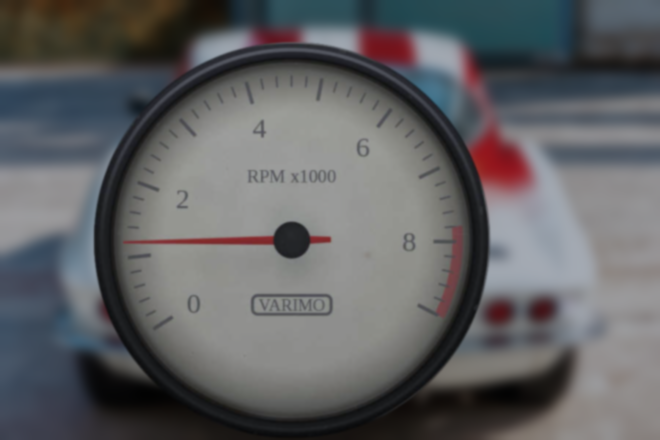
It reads 1200 rpm
